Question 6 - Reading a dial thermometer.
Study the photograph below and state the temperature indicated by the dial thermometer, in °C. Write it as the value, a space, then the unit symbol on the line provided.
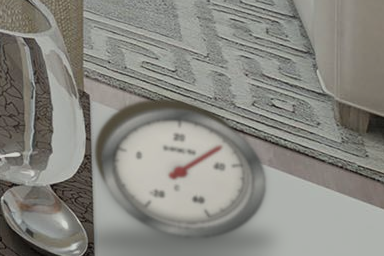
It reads 32 °C
